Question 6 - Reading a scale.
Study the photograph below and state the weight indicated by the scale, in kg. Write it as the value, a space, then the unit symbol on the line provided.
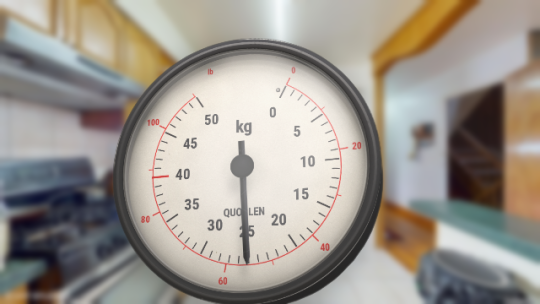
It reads 25 kg
